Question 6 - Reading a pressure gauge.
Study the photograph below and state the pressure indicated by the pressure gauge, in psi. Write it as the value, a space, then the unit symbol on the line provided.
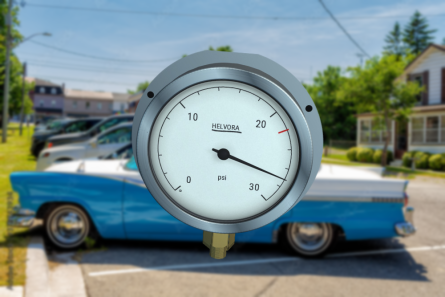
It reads 27 psi
